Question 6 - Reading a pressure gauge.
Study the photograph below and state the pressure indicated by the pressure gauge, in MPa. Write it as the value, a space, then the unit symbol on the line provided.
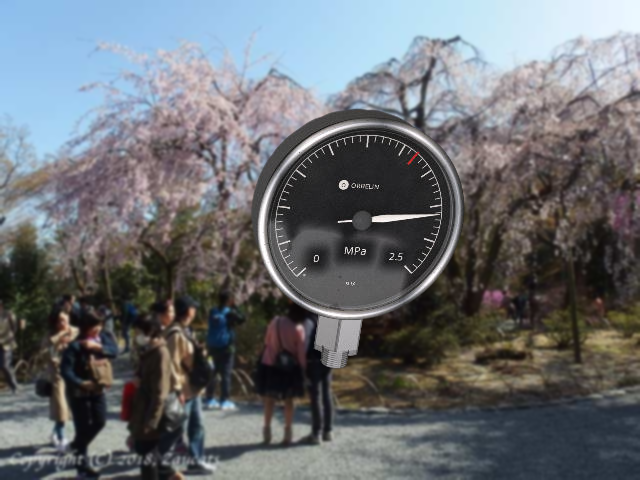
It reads 2.05 MPa
